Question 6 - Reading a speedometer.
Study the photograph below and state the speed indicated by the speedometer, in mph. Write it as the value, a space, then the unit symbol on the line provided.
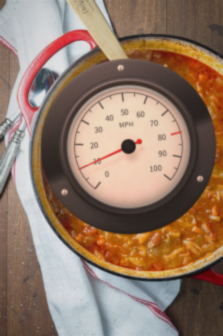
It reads 10 mph
